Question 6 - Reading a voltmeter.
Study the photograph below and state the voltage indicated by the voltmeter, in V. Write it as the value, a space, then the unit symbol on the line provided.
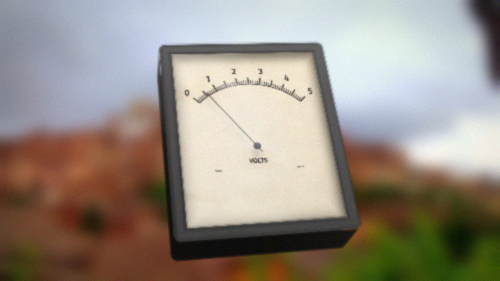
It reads 0.5 V
